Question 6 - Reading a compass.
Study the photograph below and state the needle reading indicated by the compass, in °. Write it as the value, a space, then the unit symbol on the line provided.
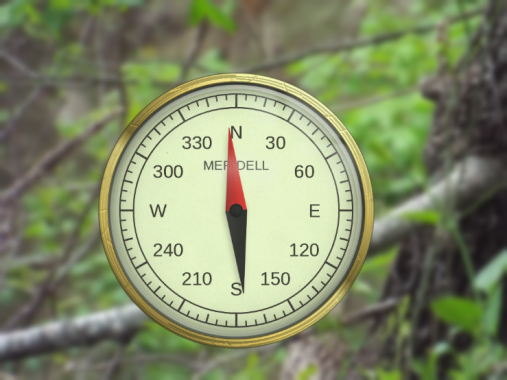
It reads 355 °
